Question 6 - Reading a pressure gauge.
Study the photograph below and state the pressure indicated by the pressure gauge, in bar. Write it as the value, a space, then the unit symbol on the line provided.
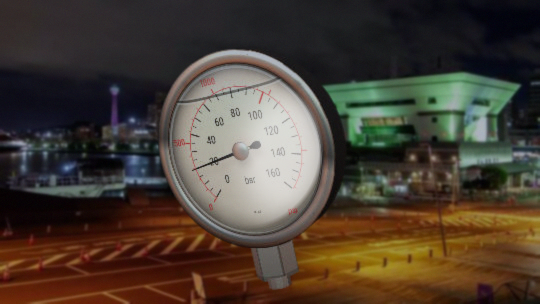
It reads 20 bar
